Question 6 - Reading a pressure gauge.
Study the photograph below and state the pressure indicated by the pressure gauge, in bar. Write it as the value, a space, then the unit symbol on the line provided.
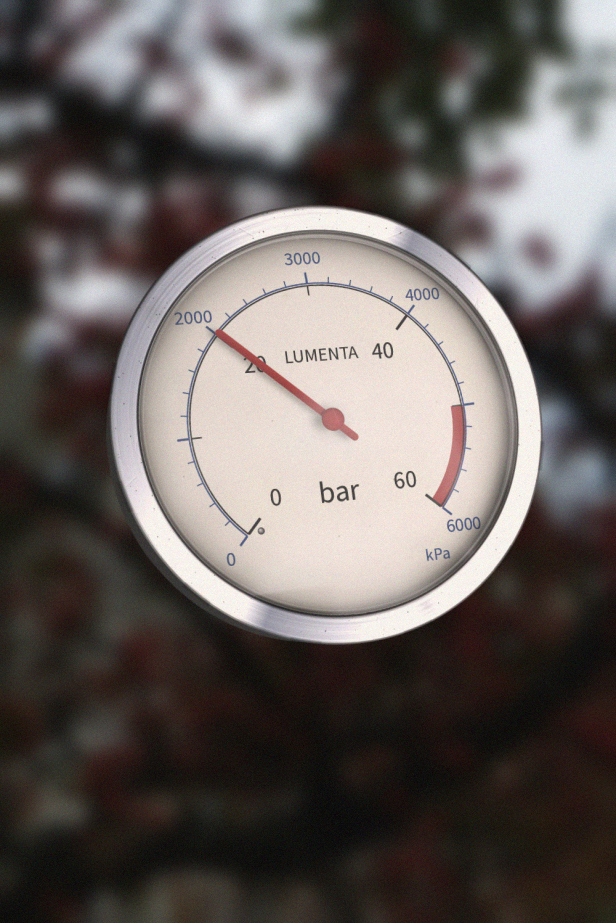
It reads 20 bar
